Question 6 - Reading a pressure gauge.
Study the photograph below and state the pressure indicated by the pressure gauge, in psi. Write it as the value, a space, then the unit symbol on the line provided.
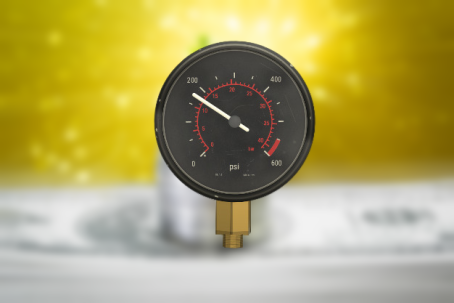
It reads 175 psi
